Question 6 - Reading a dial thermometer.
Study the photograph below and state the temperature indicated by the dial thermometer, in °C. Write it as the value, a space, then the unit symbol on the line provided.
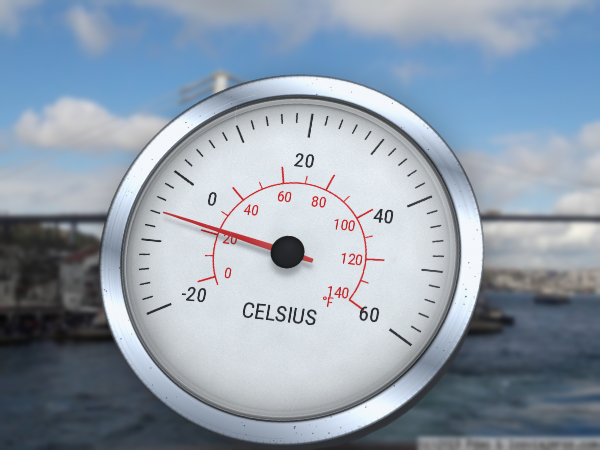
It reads -6 °C
